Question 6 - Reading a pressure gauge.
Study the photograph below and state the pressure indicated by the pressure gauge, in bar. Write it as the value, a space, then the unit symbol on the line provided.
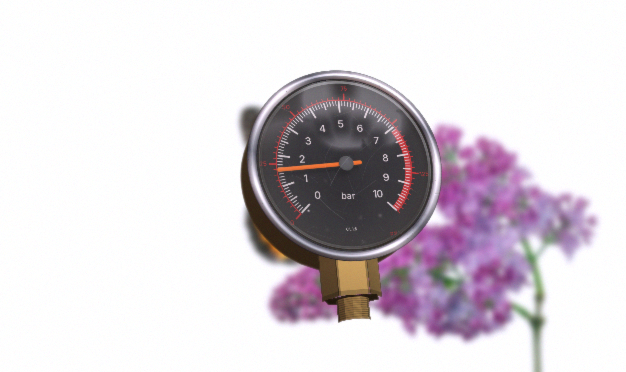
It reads 1.5 bar
